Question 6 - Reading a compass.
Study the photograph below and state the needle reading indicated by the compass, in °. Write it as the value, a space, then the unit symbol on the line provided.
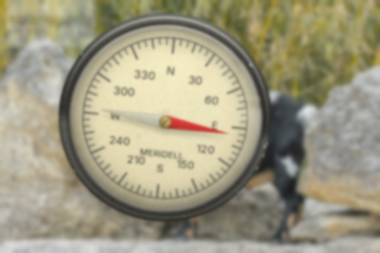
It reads 95 °
